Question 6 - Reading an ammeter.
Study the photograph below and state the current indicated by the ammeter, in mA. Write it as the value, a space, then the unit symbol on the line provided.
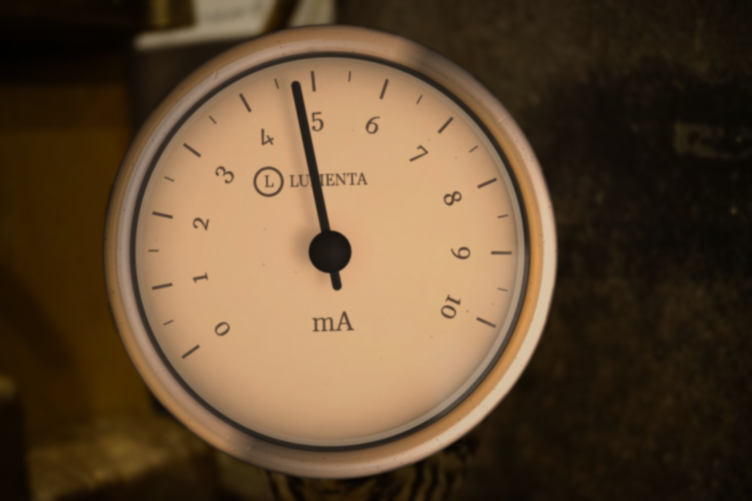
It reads 4.75 mA
